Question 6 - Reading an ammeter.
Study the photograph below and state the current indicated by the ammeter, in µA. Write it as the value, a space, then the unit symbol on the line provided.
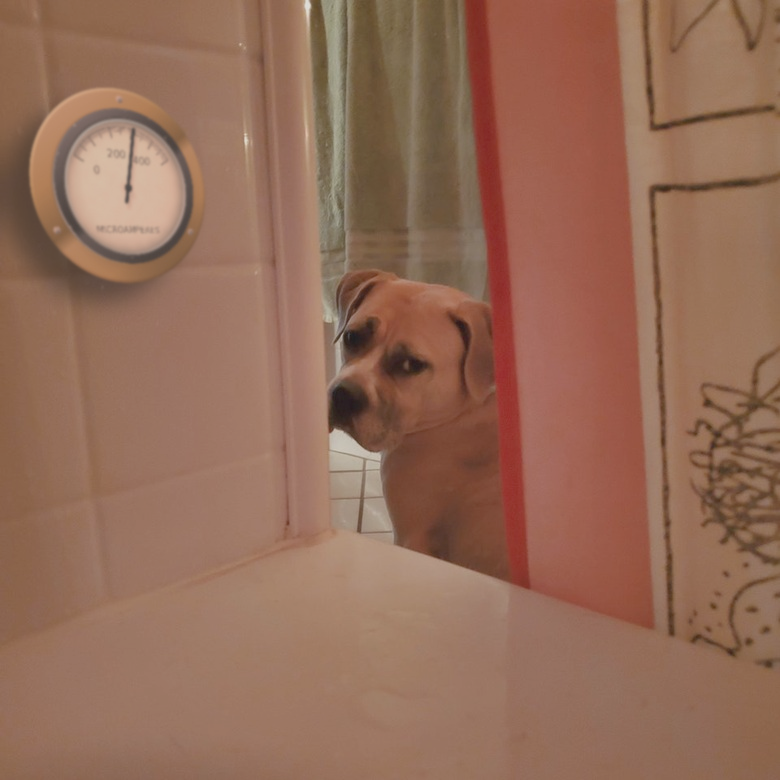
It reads 300 µA
